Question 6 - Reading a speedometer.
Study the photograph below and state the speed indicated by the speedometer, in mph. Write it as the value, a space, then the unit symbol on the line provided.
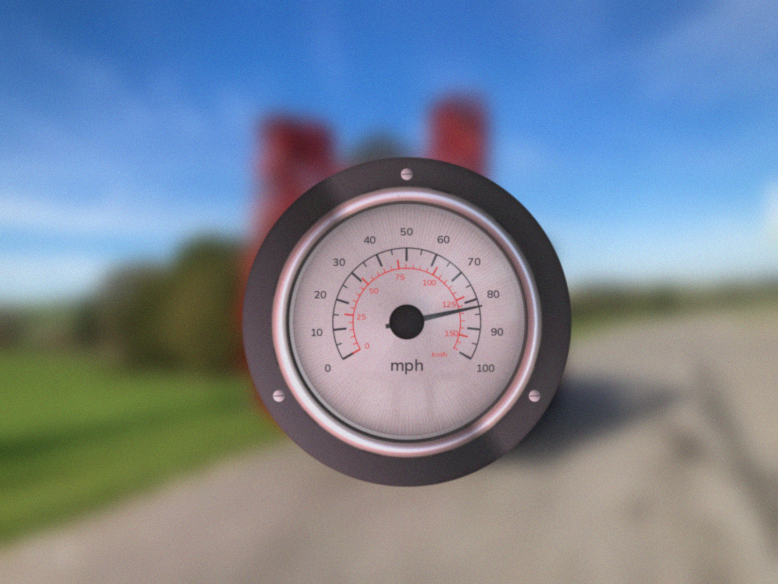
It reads 82.5 mph
